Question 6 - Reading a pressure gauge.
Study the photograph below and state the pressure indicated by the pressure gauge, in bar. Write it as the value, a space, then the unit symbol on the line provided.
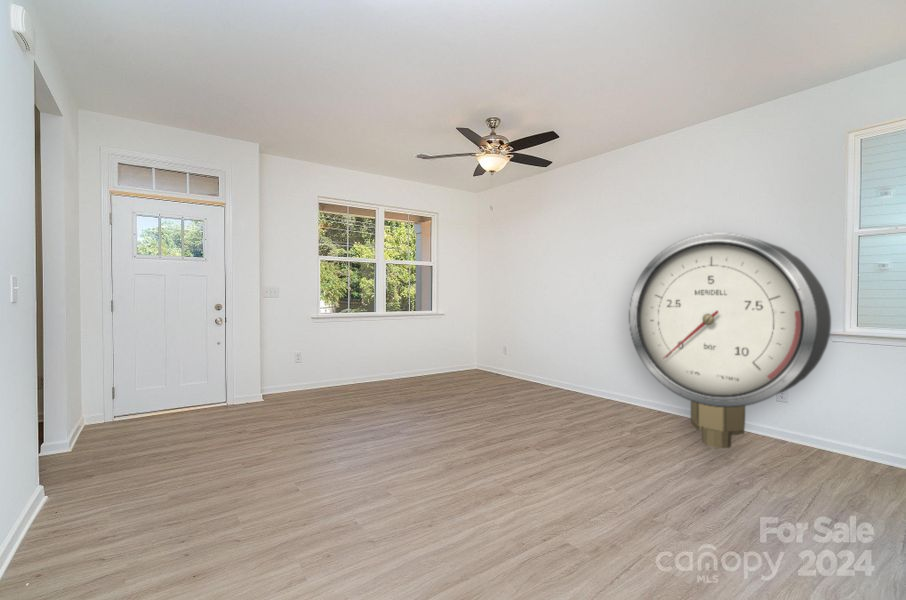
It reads 0 bar
